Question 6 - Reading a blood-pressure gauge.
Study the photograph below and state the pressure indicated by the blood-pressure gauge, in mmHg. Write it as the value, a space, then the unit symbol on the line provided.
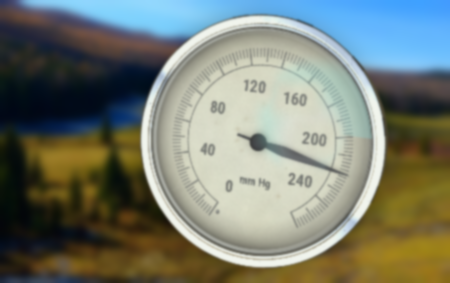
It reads 220 mmHg
